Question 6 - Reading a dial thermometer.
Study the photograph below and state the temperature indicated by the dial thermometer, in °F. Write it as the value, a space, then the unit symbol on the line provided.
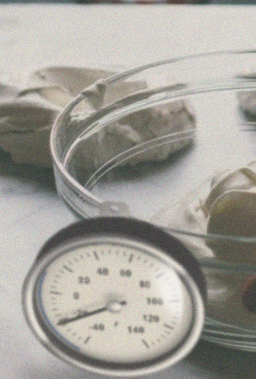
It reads -20 °F
